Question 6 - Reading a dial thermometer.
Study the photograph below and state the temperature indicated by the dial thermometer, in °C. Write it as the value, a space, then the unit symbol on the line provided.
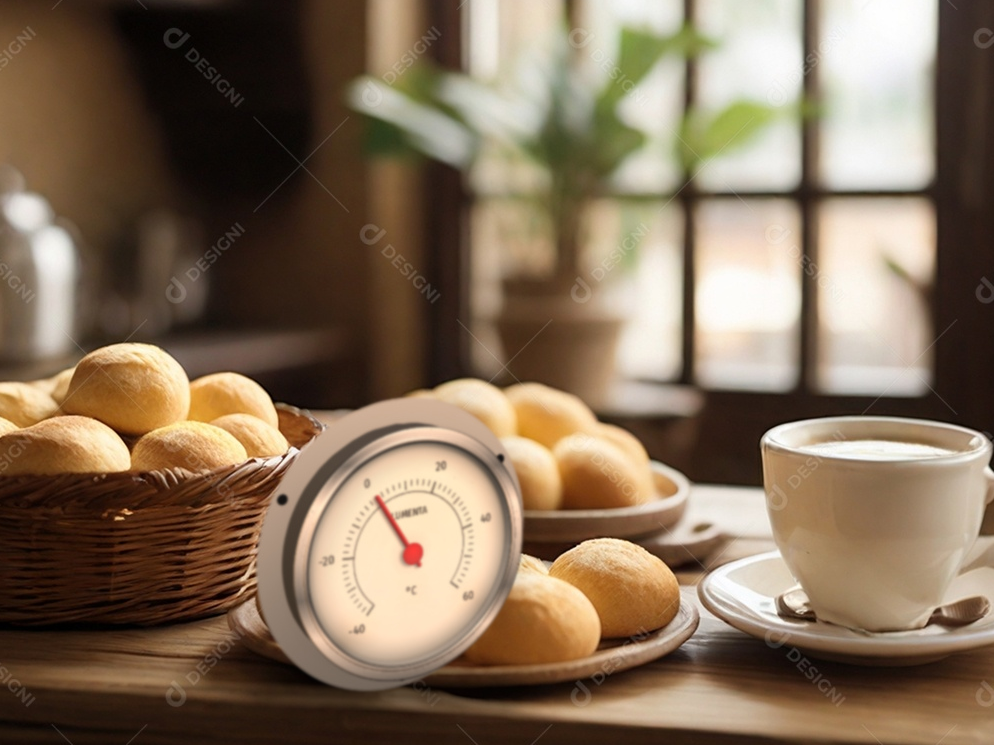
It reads 0 °C
